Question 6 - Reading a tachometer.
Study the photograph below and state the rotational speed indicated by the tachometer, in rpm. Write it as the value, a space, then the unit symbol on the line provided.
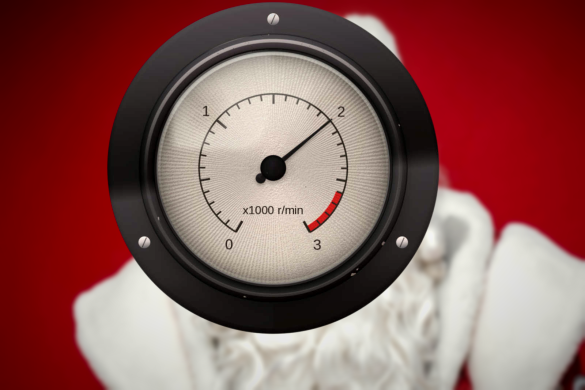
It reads 2000 rpm
